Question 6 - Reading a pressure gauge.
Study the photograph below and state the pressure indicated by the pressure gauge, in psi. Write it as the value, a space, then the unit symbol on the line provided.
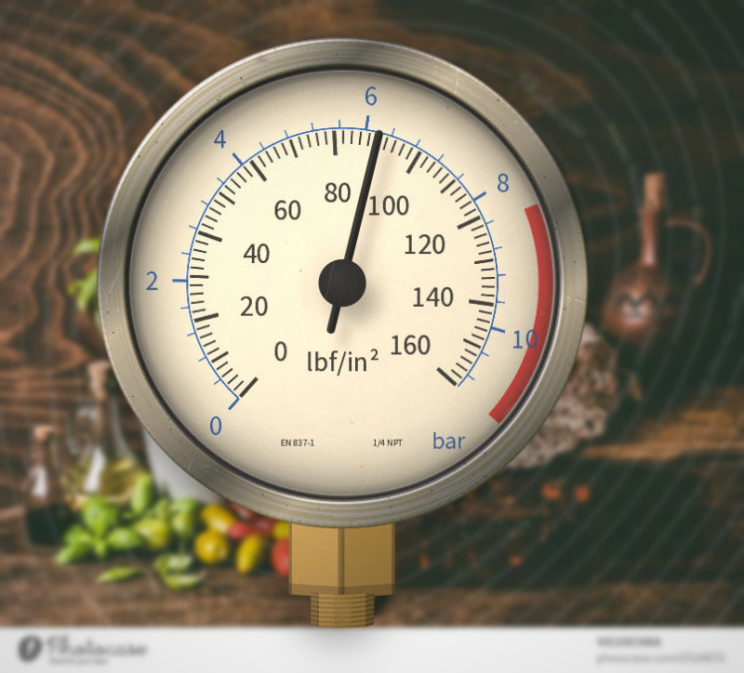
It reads 90 psi
